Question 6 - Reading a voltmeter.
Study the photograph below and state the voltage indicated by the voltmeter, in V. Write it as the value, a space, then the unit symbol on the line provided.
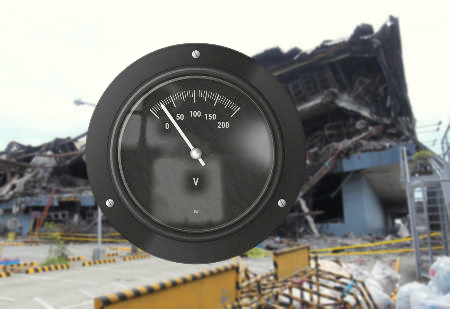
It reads 25 V
